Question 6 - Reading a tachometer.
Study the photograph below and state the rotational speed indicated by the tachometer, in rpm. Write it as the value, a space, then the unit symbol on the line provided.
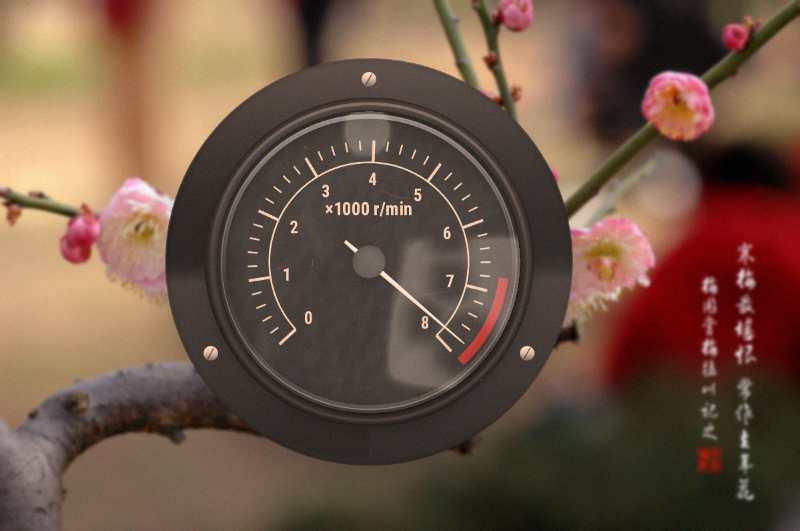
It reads 7800 rpm
